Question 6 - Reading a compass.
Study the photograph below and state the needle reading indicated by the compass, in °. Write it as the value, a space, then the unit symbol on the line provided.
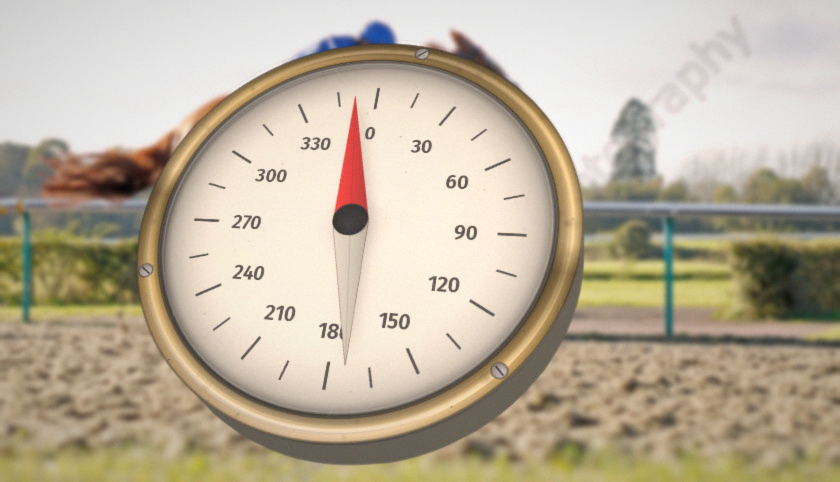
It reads 352.5 °
